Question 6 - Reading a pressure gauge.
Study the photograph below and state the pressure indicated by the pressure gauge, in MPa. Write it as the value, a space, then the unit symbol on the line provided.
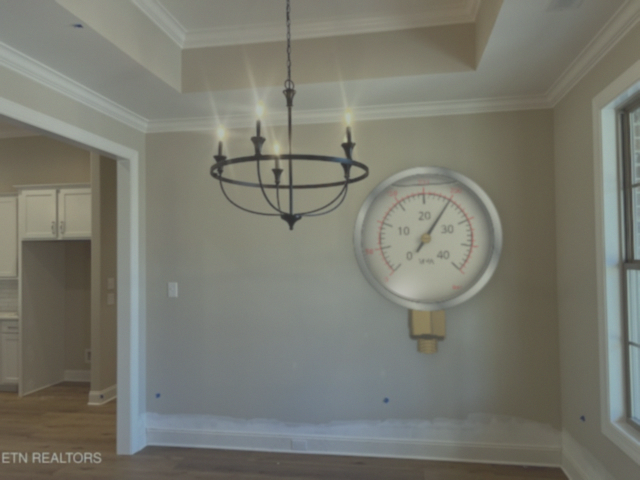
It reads 25 MPa
